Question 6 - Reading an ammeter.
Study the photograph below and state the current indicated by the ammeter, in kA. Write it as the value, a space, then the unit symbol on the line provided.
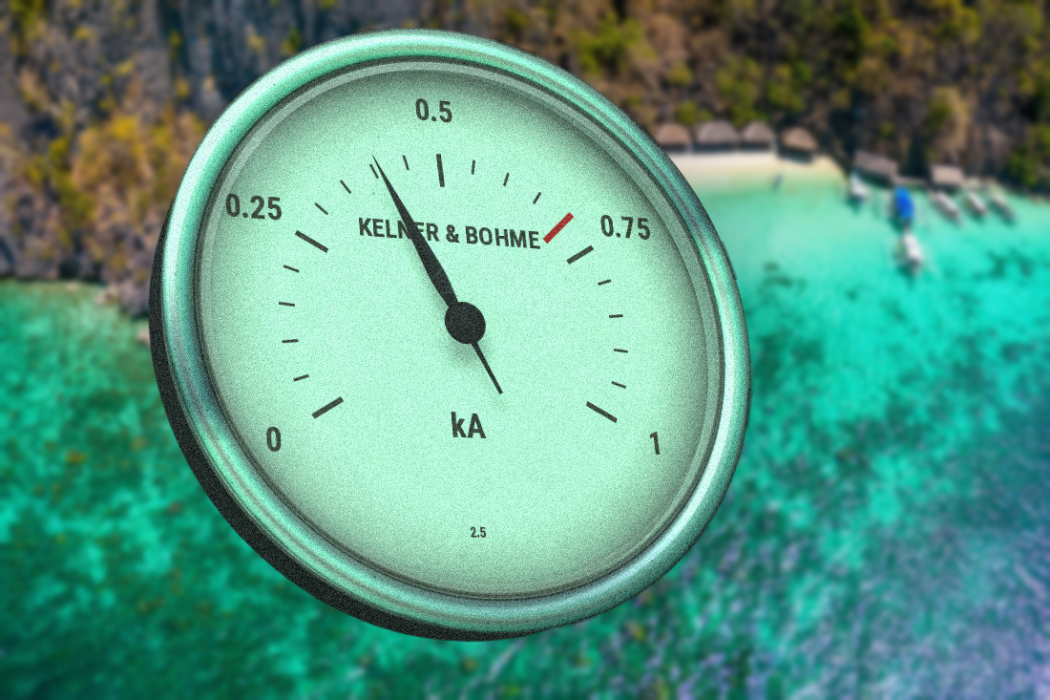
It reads 0.4 kA
